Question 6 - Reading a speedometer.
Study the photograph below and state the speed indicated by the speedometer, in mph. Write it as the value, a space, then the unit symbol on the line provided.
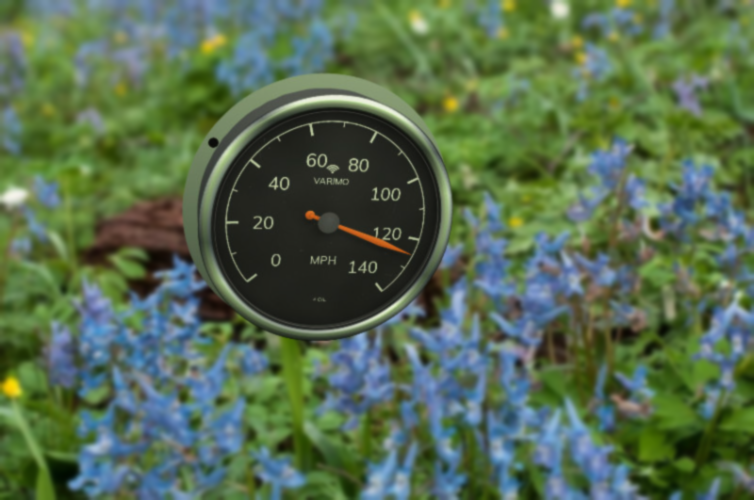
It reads 125 mph
